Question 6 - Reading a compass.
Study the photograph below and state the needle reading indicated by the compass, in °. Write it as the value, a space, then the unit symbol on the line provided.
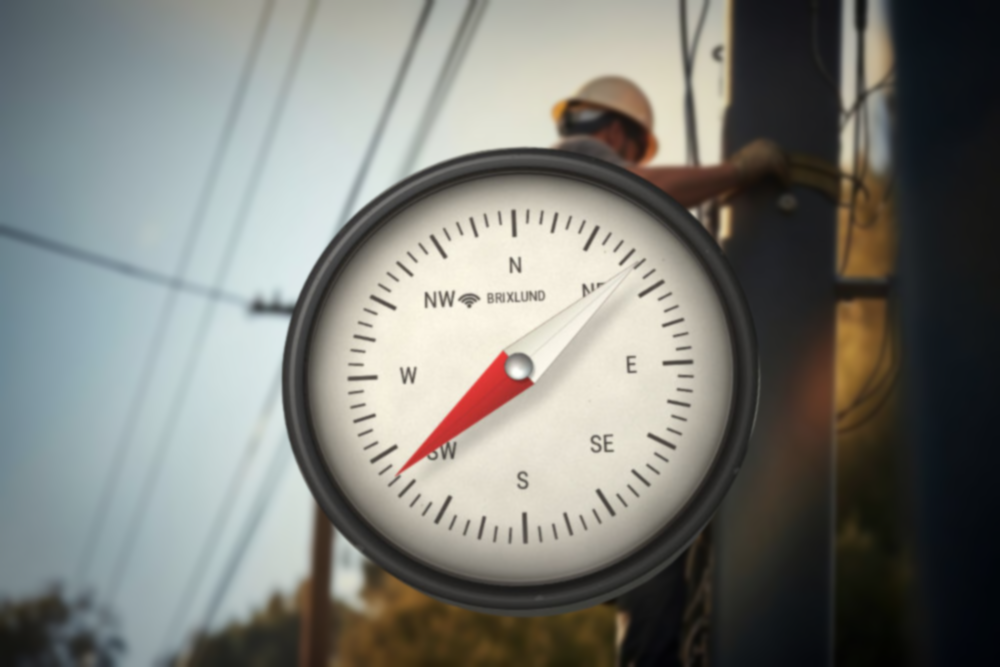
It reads 230 °
